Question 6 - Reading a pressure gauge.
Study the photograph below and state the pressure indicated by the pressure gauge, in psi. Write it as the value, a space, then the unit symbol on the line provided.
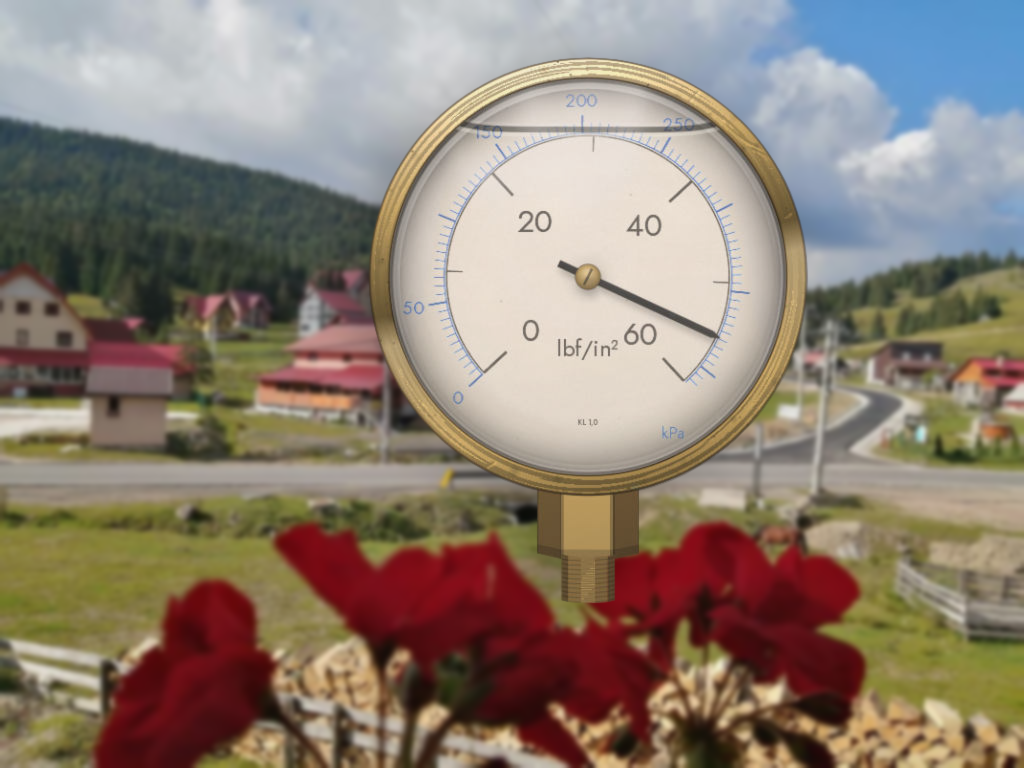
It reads 55 psi
